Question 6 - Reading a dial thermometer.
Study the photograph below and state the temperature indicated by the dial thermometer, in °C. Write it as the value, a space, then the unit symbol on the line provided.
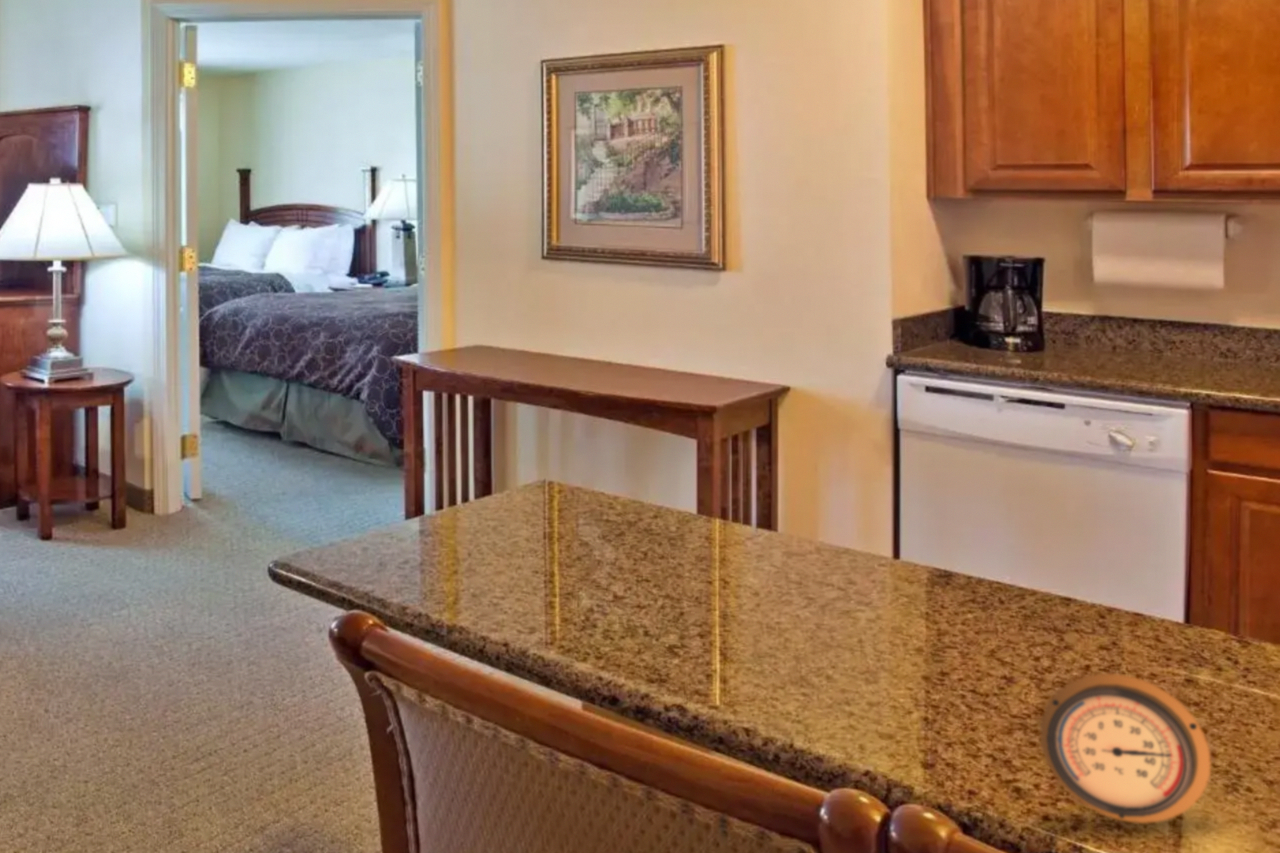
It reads 35 °C
